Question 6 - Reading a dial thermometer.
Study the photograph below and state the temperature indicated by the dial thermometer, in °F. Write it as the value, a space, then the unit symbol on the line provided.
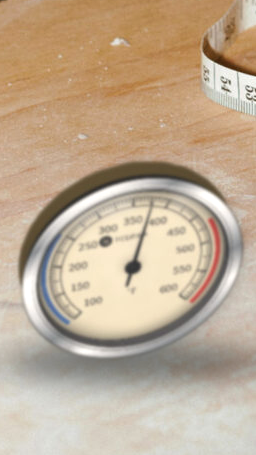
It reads 375 °F
